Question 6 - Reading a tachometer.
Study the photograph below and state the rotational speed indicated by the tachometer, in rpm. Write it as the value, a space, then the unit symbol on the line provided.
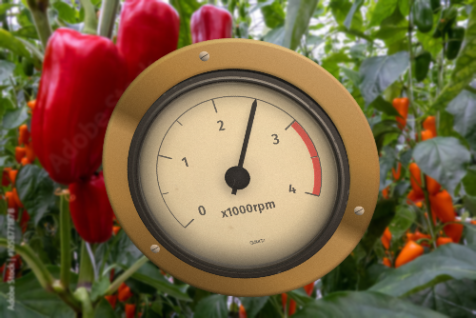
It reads 2500 rpm
